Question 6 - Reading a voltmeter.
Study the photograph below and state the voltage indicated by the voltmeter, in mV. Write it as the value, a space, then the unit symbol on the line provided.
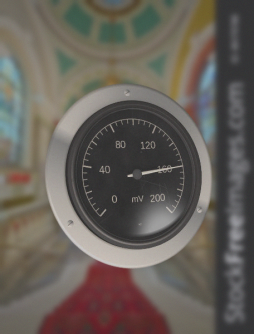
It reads 160 mV
